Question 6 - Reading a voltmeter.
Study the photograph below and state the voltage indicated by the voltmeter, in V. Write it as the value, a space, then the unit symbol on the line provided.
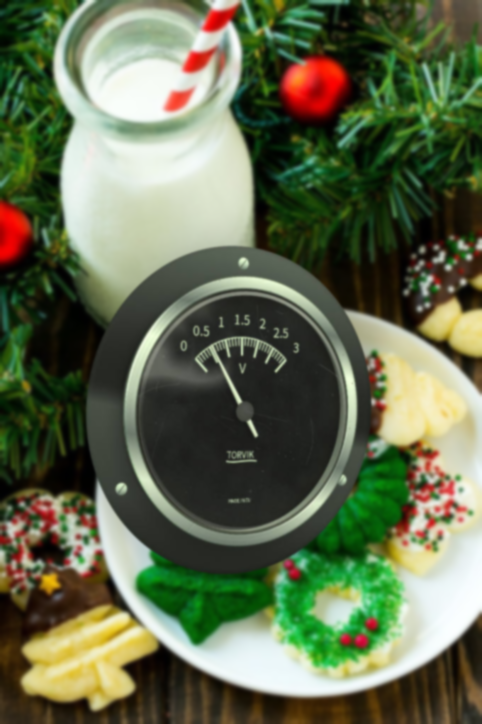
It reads 0.5 V
